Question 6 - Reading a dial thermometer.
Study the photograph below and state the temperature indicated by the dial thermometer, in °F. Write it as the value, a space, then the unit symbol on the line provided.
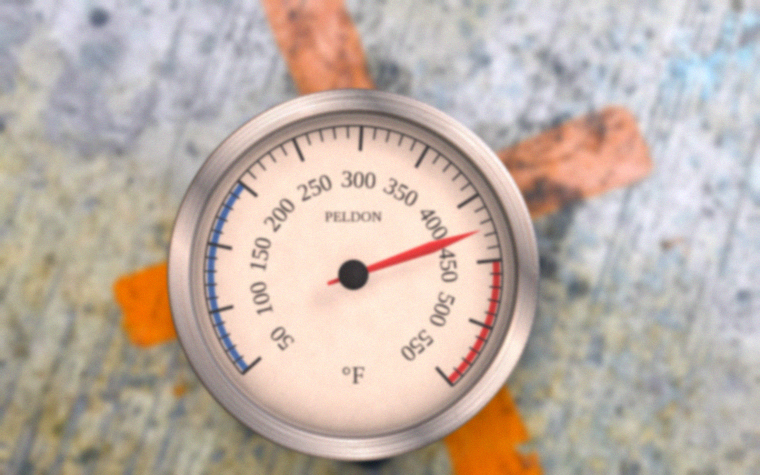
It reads 425 °F
